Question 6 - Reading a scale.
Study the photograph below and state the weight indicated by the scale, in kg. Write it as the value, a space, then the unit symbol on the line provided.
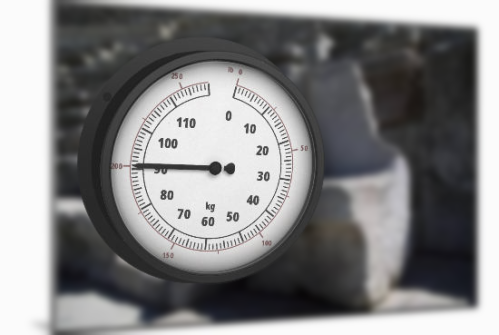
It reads 91 kg
